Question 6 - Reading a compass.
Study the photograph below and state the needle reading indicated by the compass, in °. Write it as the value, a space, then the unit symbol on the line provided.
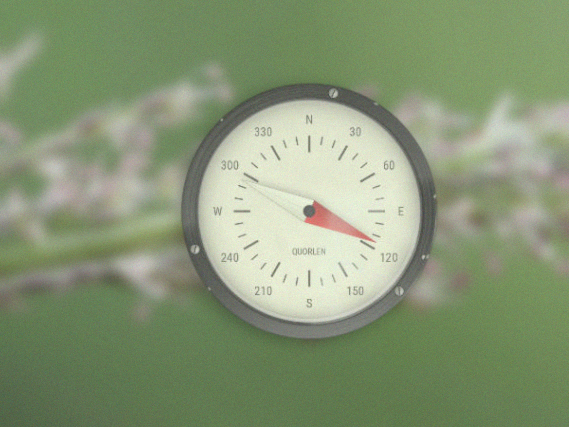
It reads 115 °
